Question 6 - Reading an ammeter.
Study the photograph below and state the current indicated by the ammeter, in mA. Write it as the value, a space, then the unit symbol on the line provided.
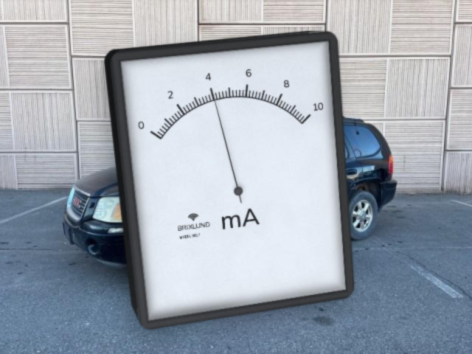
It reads 4 mA
